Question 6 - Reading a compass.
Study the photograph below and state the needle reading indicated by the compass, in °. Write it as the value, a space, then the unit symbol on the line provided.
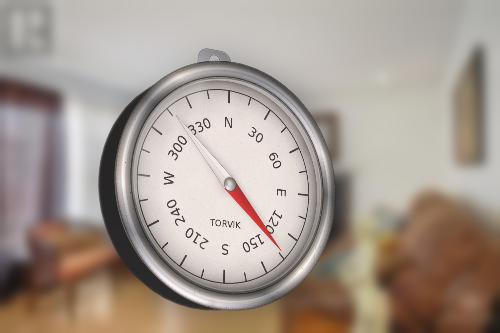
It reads 135 °
